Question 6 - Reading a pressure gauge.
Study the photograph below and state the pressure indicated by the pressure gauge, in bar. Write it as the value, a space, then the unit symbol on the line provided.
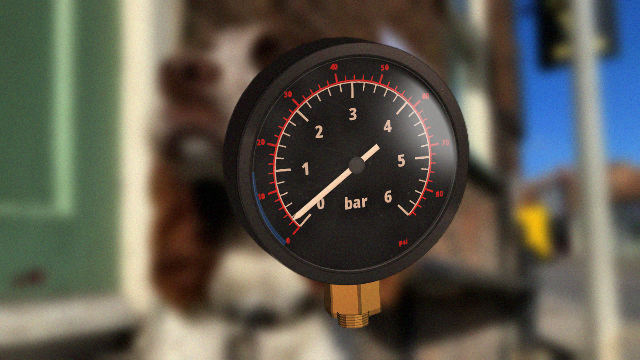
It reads 0.2 bar
